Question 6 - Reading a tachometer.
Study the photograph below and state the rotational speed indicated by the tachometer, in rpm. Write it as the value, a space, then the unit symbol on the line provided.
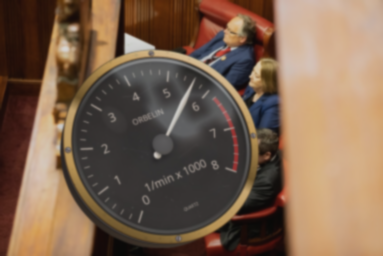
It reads 5600 rpm
